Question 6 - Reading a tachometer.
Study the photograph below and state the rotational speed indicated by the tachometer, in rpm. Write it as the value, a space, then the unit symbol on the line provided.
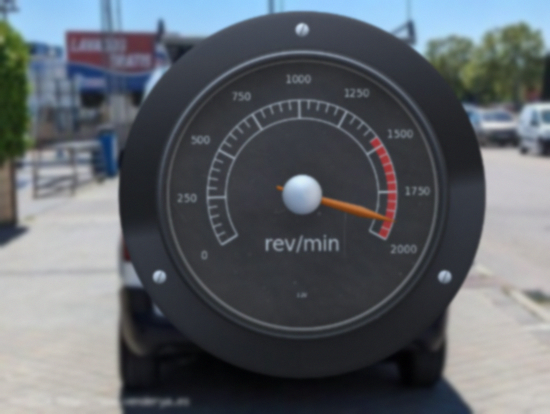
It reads 1900 rpm
